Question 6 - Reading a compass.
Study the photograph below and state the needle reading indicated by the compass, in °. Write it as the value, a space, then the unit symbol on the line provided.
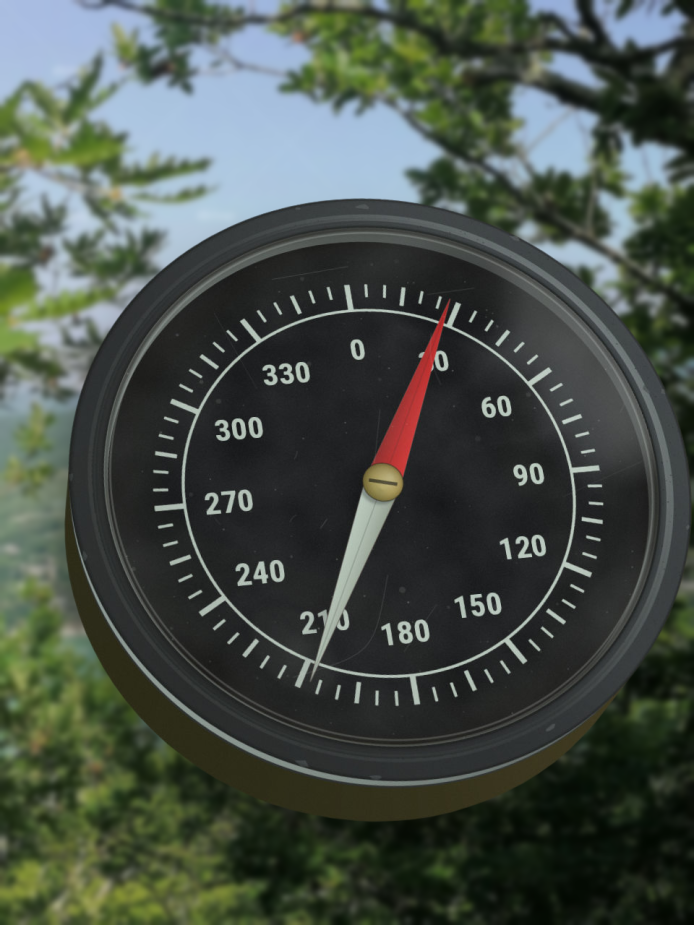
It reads 27.5 °
